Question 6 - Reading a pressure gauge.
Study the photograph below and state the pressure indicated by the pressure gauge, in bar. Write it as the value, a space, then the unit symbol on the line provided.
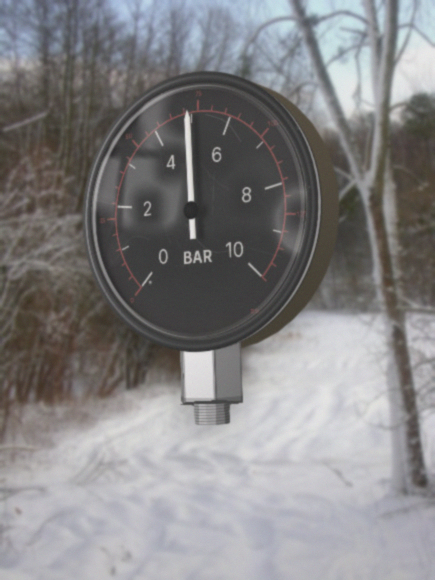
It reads 5 bar
